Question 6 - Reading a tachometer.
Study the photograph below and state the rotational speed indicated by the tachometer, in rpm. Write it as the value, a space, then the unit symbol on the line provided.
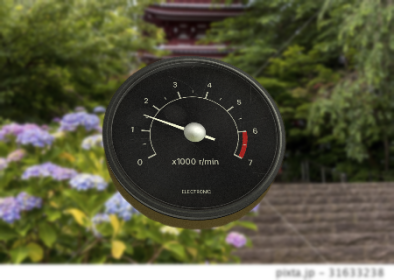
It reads 1500 rpm
